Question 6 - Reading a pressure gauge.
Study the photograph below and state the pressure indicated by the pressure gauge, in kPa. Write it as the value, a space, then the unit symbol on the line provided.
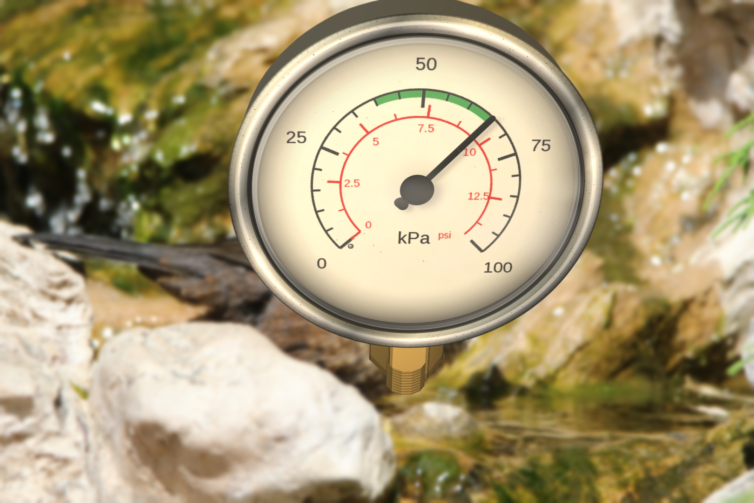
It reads 65 kPa
